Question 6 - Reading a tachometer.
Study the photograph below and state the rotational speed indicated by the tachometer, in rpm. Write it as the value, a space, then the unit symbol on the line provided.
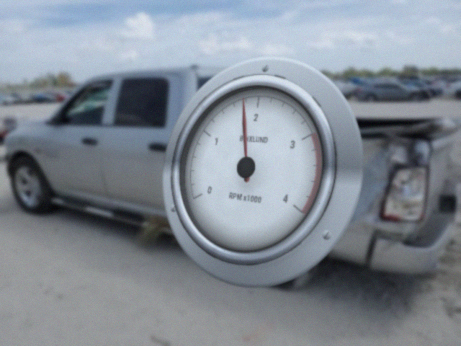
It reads 1800 rpm
